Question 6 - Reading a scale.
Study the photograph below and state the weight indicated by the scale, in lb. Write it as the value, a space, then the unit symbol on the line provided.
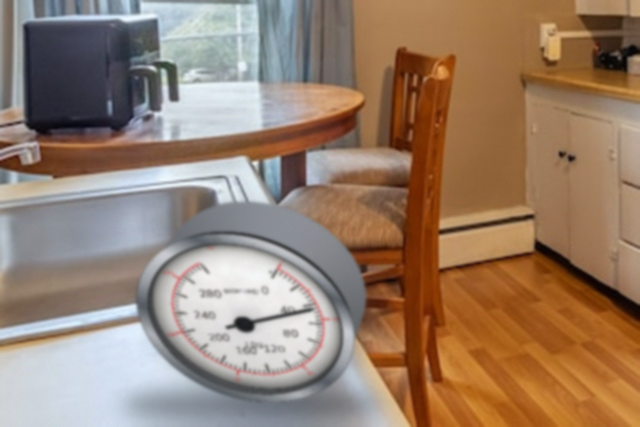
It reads 40 lb
